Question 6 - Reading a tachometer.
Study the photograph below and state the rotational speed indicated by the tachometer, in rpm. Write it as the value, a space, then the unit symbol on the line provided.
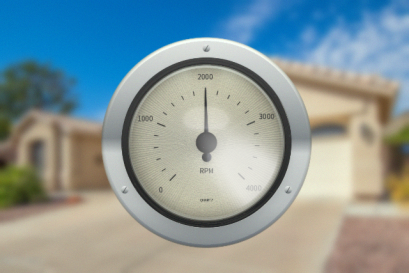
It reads 2000 rpm
